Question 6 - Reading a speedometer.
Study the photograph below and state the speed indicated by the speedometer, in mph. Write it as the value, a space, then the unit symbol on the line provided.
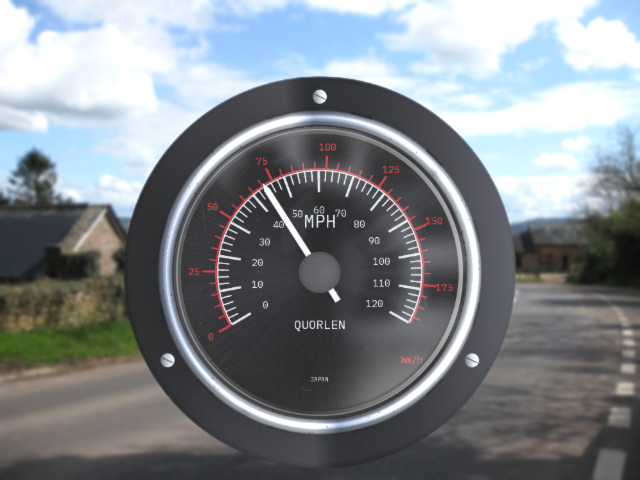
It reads 44 mph
